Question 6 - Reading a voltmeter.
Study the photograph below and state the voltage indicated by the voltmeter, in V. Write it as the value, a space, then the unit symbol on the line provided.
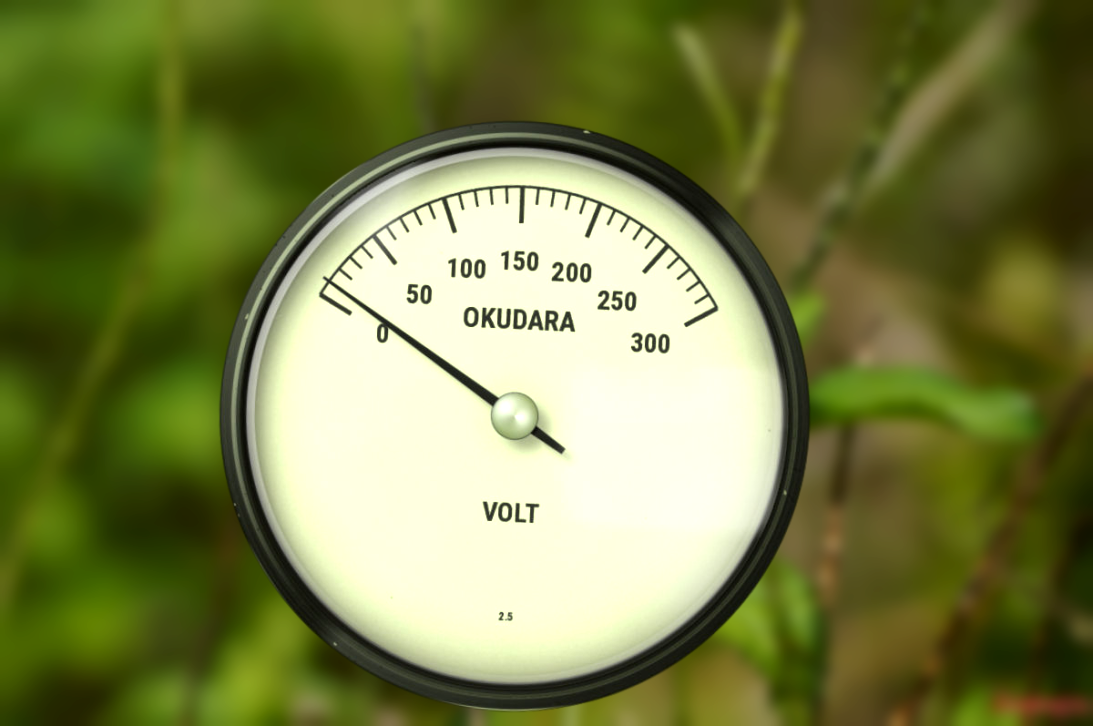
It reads 10 V
